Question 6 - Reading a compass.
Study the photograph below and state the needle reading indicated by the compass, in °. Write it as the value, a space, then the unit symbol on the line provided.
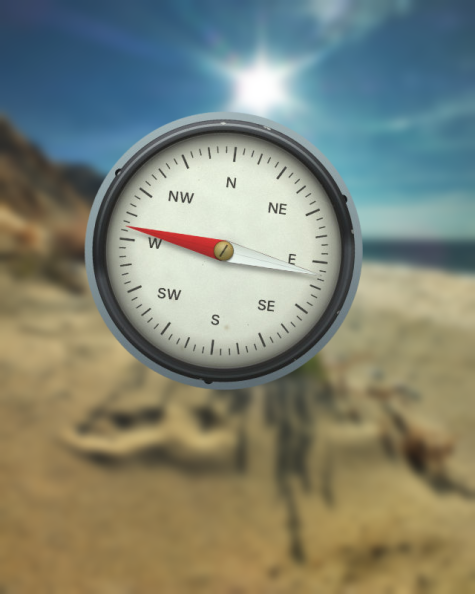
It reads 277.5 °
